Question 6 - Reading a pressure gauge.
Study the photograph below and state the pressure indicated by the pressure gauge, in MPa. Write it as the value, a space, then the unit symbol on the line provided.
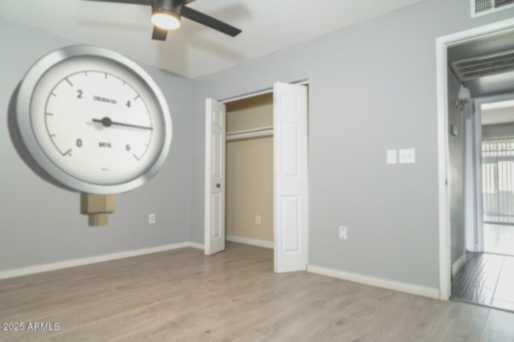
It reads 5 MPa
